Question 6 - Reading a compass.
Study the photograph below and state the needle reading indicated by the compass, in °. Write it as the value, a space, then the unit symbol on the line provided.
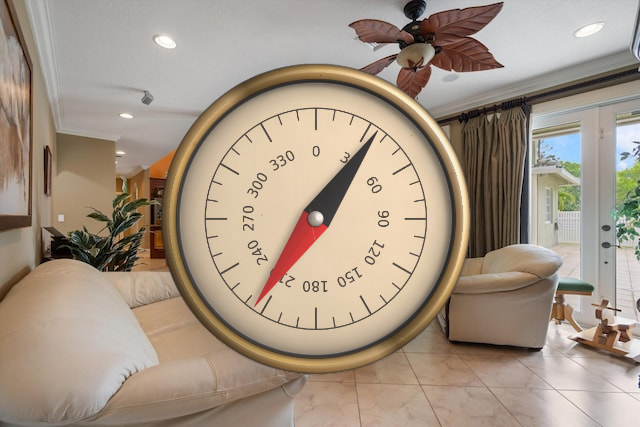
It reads 215 °
